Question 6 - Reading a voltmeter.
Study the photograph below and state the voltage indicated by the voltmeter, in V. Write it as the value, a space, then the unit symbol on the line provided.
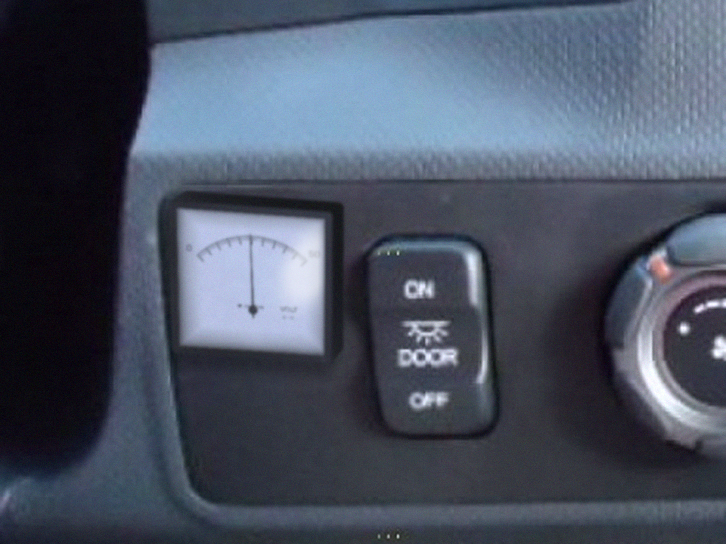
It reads 25 V
